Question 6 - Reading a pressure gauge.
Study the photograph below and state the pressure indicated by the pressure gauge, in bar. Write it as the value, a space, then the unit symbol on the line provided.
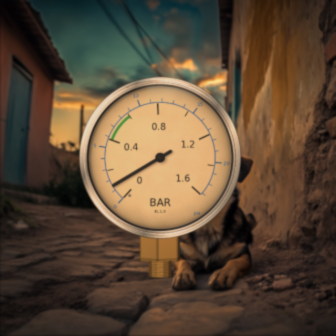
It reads 0.1 bar
